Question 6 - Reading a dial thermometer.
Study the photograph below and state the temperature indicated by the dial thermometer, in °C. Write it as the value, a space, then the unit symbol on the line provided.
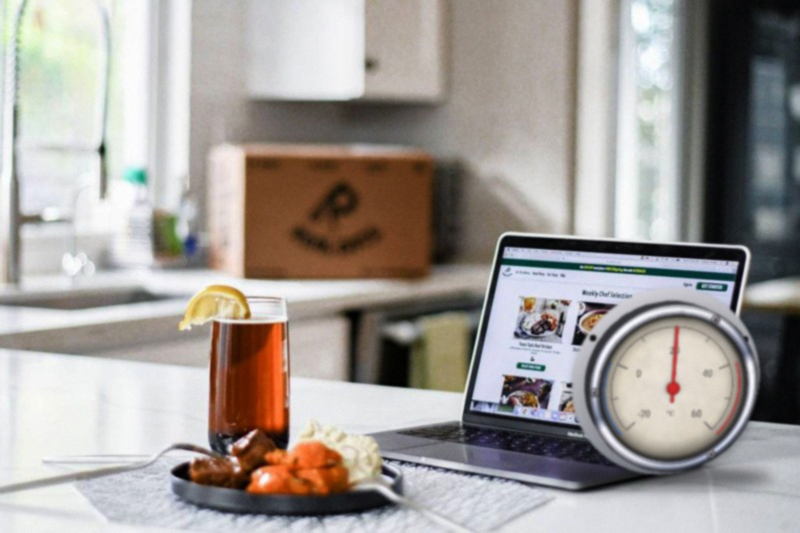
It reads 20 °C
